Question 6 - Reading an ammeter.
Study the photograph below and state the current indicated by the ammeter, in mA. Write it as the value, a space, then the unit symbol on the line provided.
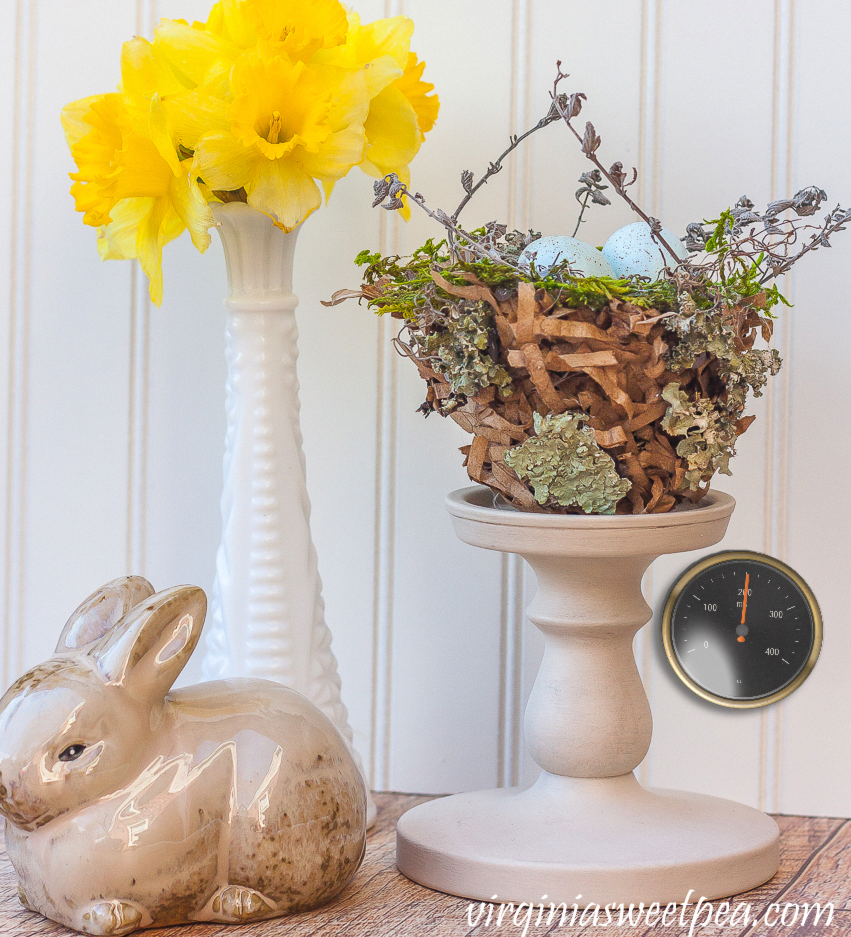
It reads 200 mA
